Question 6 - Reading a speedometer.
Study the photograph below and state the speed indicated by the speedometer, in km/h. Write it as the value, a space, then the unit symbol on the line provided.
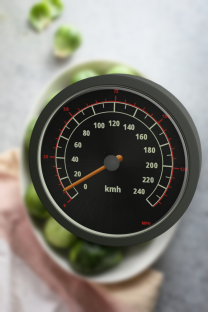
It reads 10 km/h
